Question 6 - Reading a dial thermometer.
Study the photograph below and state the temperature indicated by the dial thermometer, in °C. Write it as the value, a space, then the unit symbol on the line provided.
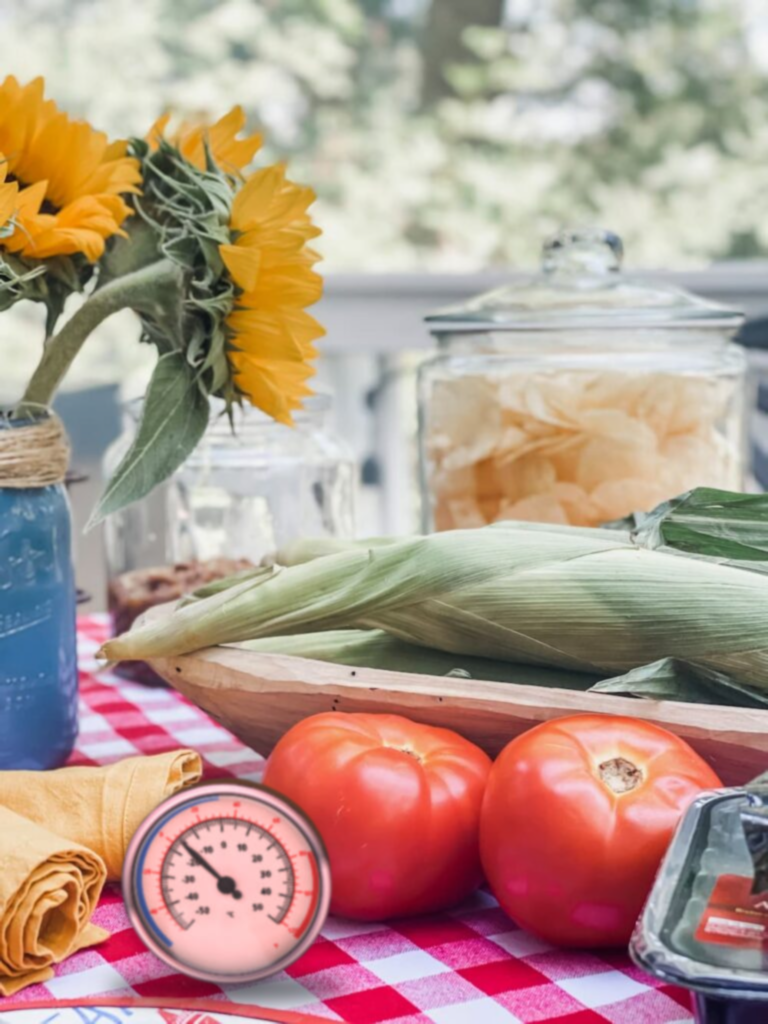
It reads -15 °C
